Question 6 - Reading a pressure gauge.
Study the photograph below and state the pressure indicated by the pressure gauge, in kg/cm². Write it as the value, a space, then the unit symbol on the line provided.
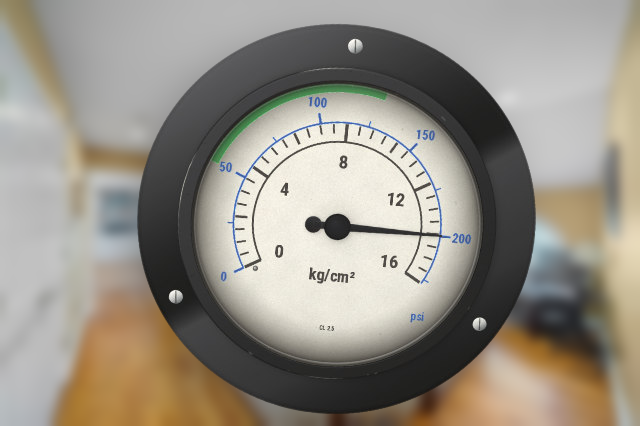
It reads 14 kg/cm²
